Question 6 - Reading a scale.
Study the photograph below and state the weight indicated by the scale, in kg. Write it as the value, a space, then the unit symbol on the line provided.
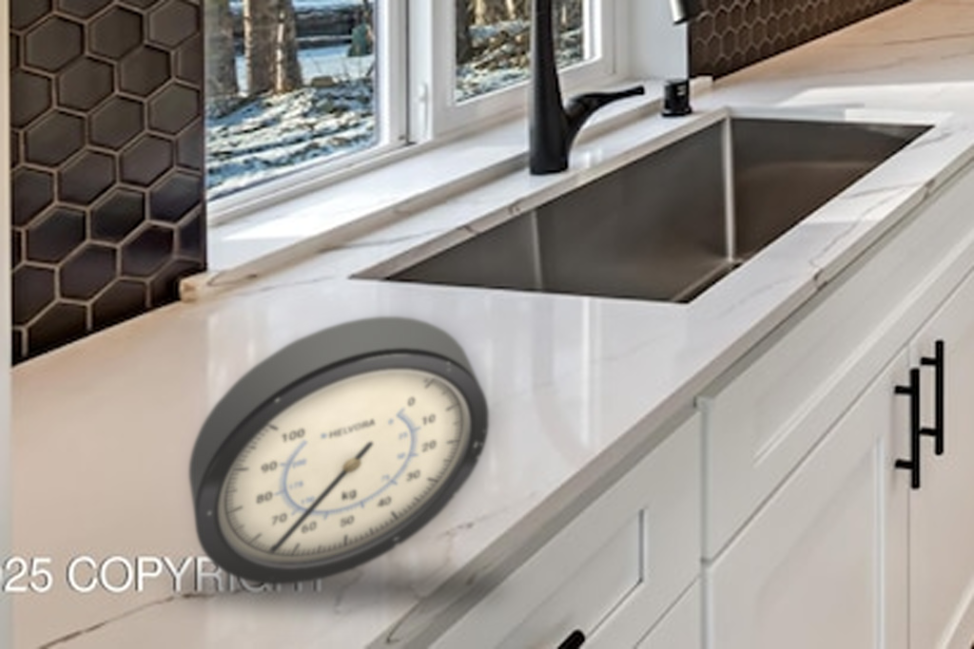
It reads 65 kg
